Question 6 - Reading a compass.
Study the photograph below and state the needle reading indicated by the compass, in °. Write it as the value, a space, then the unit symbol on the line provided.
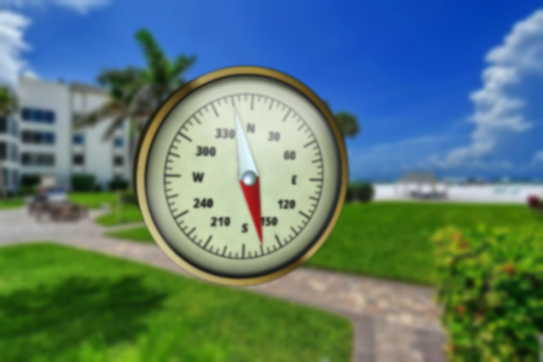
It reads 165 °
